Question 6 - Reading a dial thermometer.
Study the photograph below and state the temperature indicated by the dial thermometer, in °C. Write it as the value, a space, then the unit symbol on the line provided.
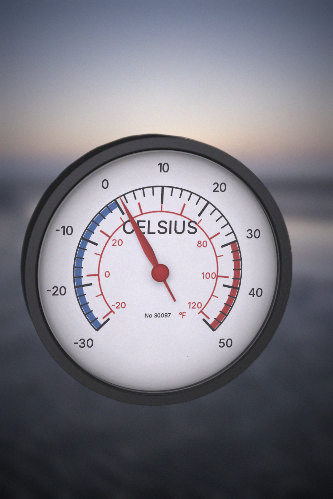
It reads 1 °C
